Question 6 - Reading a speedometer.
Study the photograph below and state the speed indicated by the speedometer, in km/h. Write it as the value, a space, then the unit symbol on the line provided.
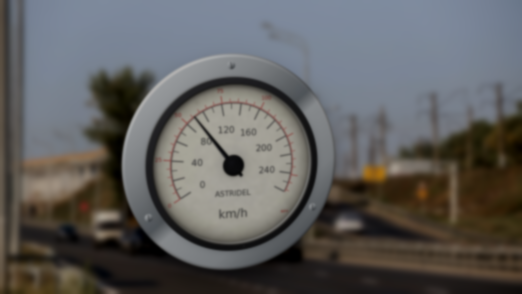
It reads 90 km/h
